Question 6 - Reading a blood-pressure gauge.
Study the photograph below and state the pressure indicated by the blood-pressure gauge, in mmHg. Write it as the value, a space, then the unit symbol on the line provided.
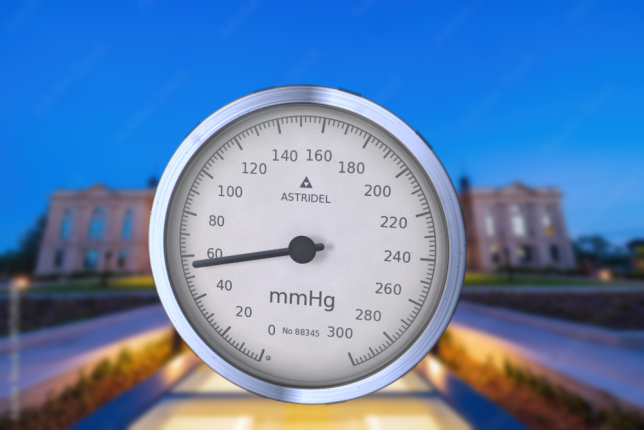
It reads 56 mmHg
